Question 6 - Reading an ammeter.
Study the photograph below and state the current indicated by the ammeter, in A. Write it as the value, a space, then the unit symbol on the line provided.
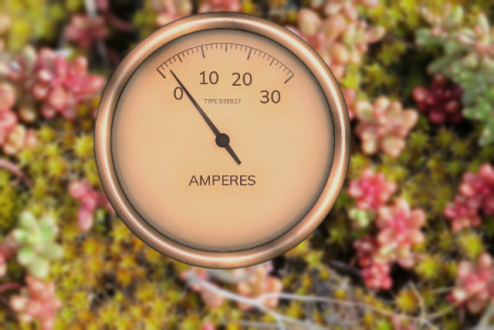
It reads 2 A
